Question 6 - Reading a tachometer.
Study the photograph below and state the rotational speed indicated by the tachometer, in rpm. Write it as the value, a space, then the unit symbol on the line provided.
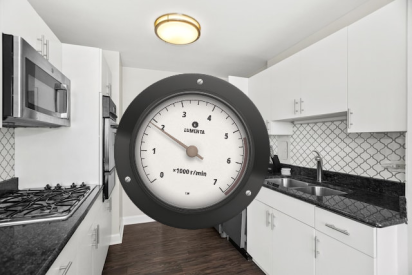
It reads 1875 rpm
